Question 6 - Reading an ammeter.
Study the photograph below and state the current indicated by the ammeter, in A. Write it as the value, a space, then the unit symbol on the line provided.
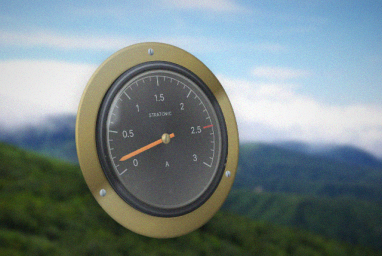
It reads 0.15 A
